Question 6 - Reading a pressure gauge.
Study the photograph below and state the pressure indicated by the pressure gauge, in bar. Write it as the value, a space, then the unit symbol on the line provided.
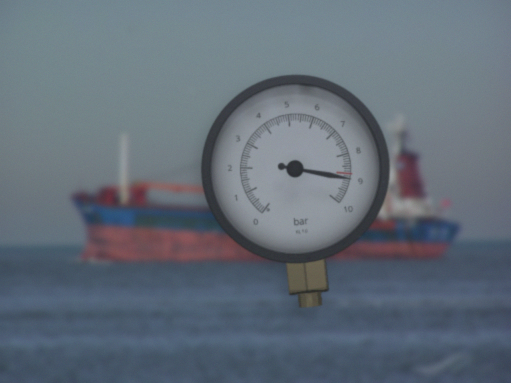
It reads 9 bar
